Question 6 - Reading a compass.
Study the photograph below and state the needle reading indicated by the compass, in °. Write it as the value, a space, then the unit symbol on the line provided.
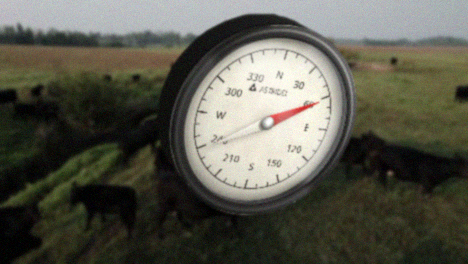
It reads 60 °
